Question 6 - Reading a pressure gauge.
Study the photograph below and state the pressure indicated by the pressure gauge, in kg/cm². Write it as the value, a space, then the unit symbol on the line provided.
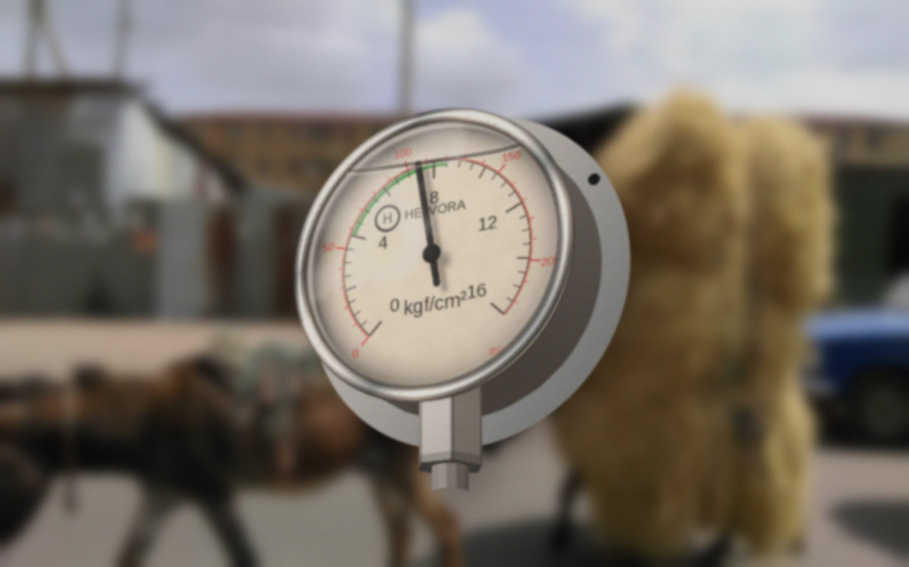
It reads 7.5 kg/cm²
